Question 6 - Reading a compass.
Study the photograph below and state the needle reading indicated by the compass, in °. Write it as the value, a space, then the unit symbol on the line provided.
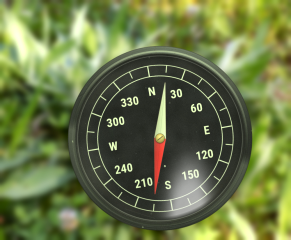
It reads 195 °
